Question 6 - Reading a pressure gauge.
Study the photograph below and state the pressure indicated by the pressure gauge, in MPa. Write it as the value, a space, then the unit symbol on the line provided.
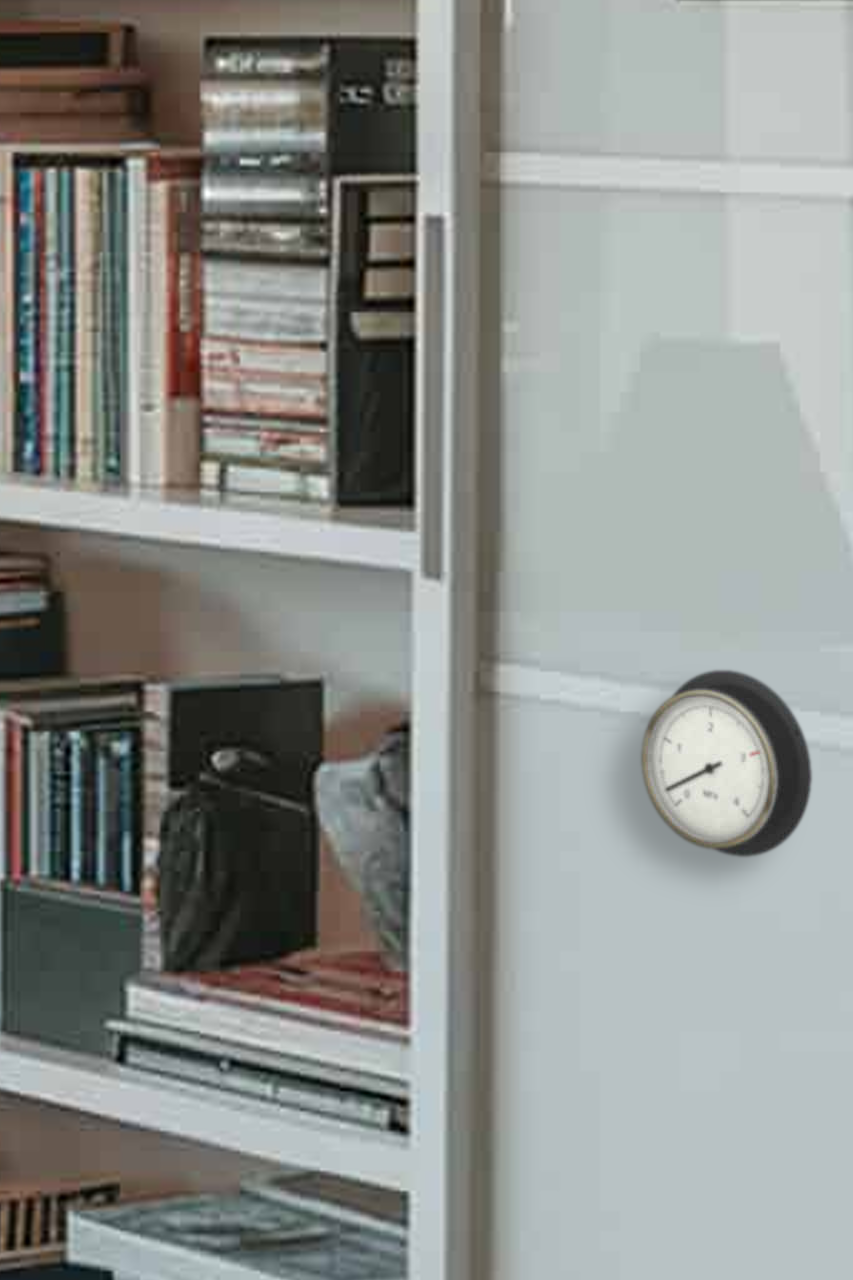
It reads 0.25 MPa
